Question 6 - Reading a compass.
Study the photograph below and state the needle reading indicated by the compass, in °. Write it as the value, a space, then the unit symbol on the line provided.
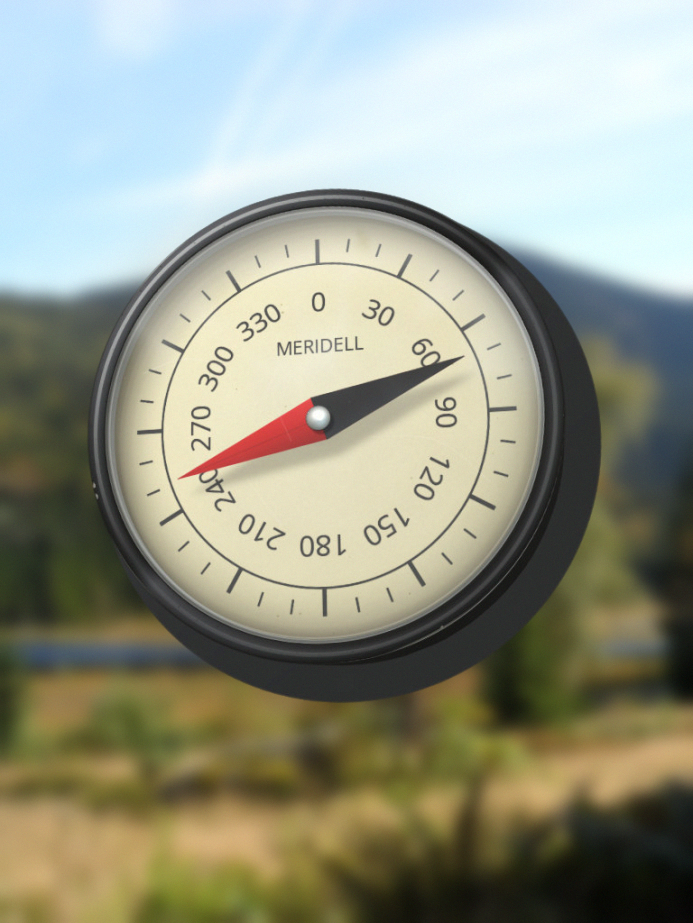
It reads 250 °
